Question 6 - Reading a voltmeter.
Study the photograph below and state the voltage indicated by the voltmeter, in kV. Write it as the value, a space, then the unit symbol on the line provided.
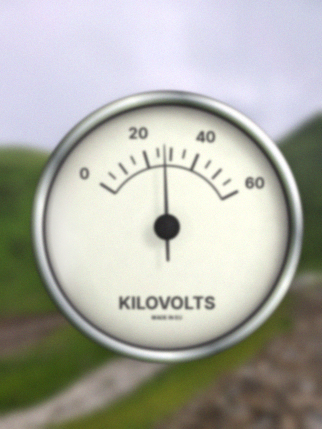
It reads 27.5 kV
